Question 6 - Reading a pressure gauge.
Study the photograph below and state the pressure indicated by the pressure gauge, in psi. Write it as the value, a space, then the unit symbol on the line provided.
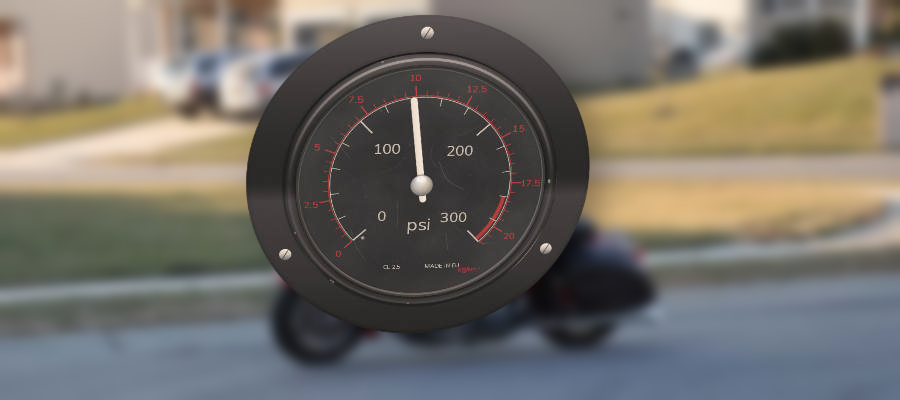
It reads 140 psi
